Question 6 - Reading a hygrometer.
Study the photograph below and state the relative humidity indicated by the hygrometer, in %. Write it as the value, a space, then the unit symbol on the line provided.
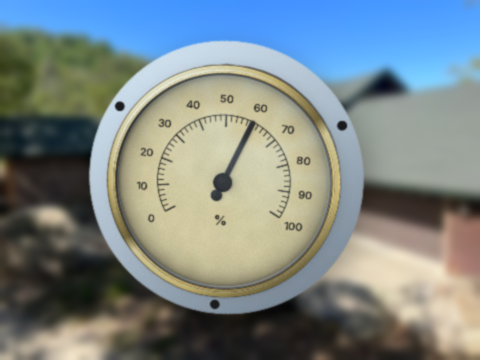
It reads 60 %
